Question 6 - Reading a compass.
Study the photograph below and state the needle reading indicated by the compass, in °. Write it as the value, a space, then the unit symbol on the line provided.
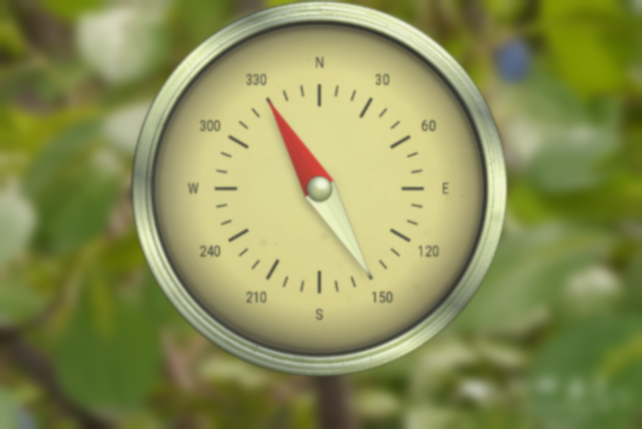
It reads 330 °
